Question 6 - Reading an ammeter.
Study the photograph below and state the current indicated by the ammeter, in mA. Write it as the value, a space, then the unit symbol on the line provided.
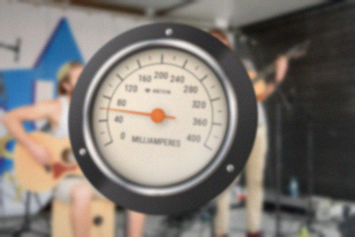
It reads 60 mA
